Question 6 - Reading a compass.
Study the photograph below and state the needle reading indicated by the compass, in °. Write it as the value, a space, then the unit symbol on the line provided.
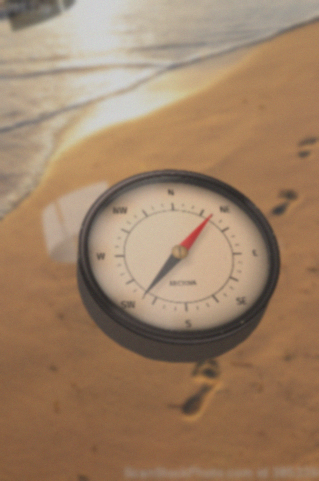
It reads 40 °
